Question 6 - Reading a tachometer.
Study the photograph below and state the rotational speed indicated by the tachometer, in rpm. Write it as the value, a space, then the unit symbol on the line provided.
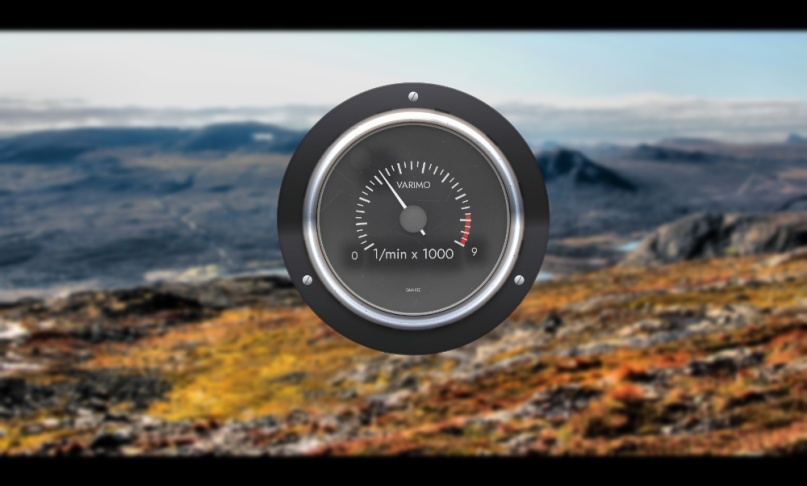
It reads 3250 rpm
